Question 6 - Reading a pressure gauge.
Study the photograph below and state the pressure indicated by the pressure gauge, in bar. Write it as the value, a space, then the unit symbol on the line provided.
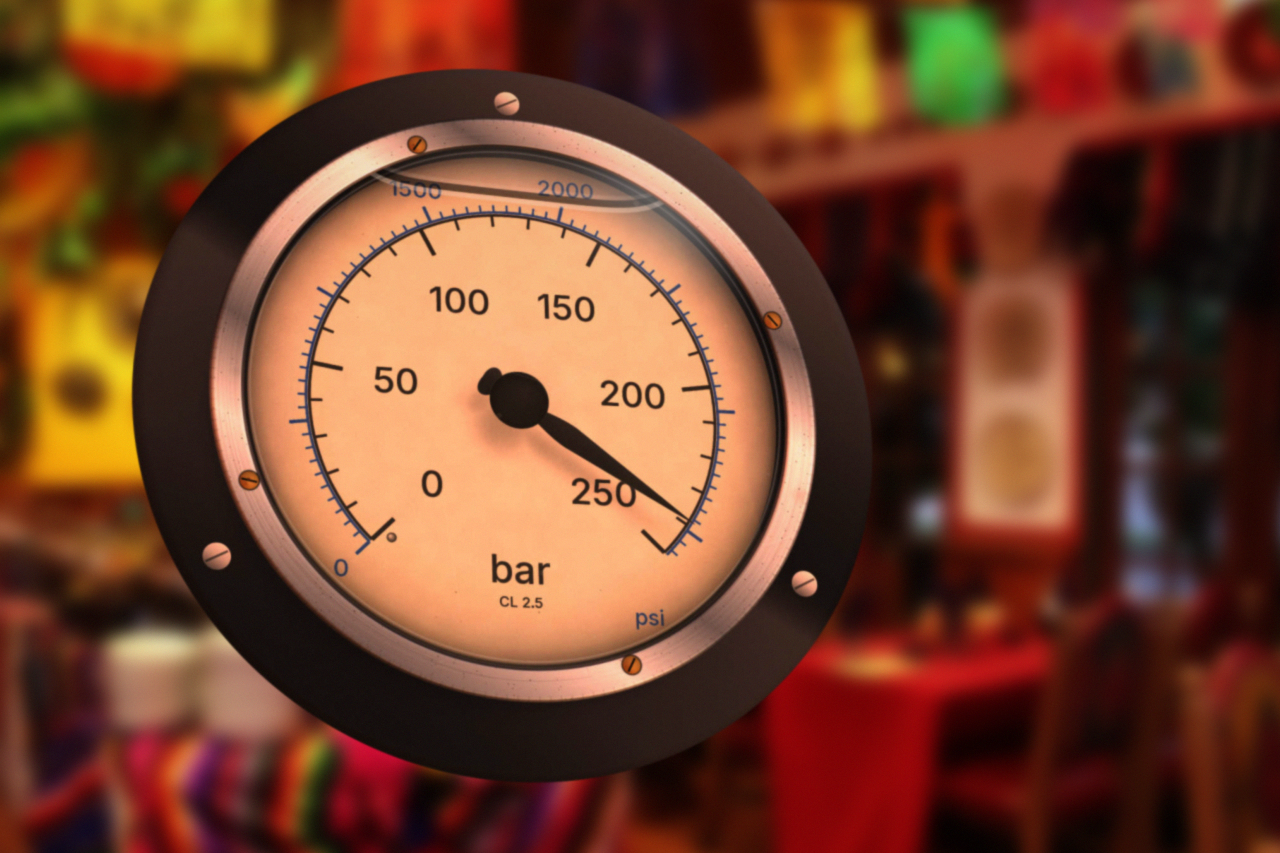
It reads 240 bar
